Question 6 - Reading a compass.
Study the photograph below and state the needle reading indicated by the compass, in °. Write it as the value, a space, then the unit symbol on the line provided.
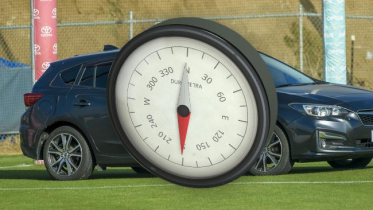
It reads 180 °
